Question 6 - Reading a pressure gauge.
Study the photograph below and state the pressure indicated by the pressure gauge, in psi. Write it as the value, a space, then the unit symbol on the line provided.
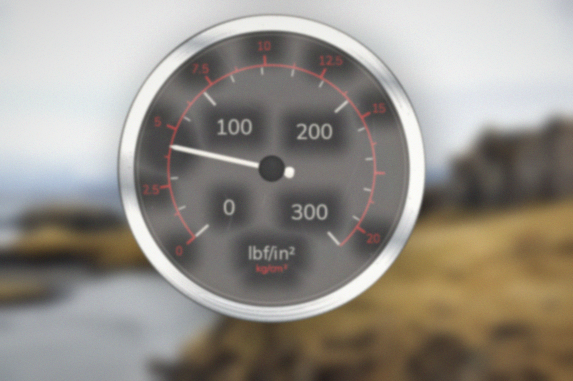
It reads 60 psi
